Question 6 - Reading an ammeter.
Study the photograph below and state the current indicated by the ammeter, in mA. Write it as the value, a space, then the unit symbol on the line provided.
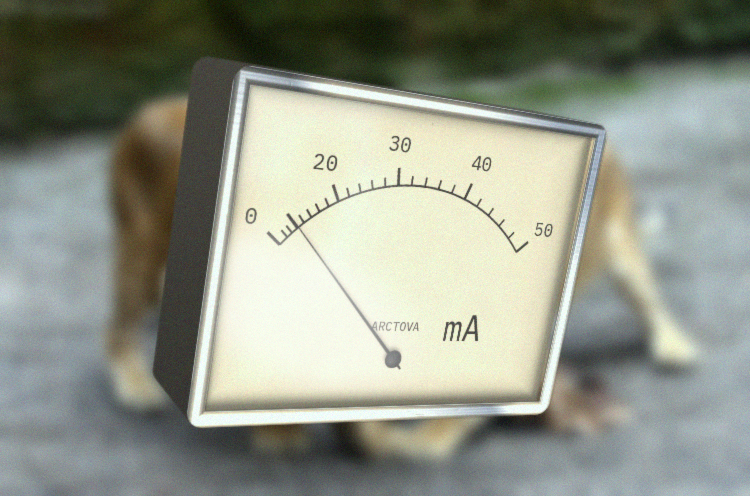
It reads 10 mA
